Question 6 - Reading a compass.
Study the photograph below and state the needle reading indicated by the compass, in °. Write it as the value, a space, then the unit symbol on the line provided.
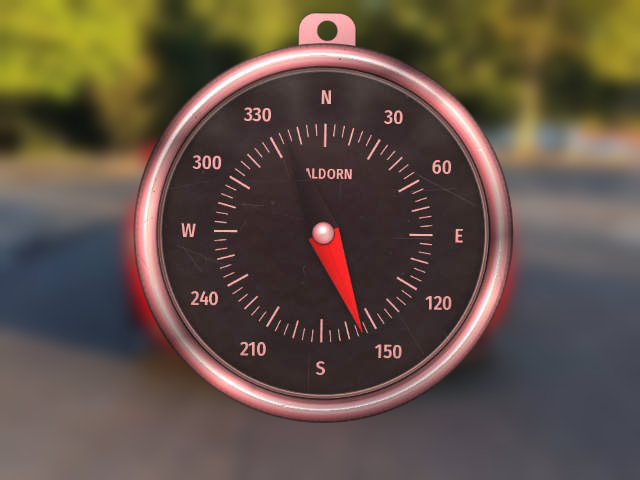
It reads 157.5 °
